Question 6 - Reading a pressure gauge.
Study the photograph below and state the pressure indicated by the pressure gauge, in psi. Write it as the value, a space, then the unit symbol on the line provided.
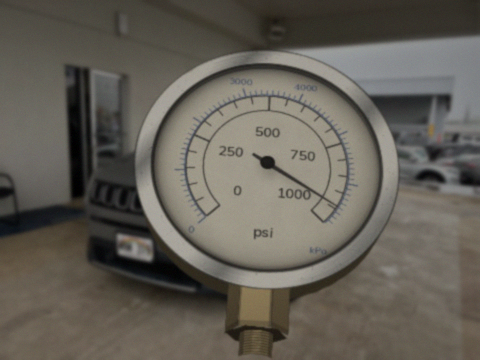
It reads 950 psi
